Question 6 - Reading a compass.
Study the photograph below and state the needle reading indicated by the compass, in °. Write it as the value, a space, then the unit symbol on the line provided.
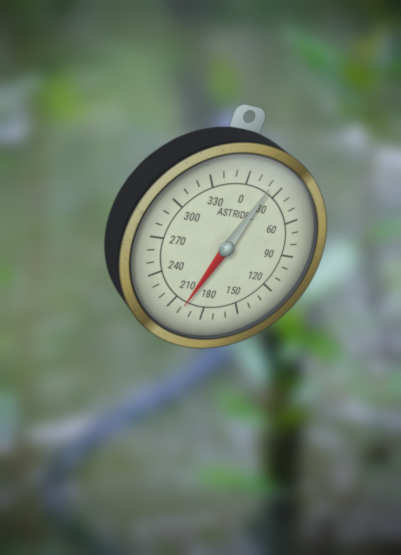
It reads 200 °
